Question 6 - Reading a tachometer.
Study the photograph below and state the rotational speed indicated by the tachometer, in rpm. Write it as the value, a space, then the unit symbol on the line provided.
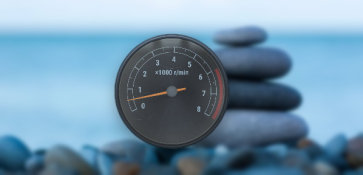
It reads 500 rpm
